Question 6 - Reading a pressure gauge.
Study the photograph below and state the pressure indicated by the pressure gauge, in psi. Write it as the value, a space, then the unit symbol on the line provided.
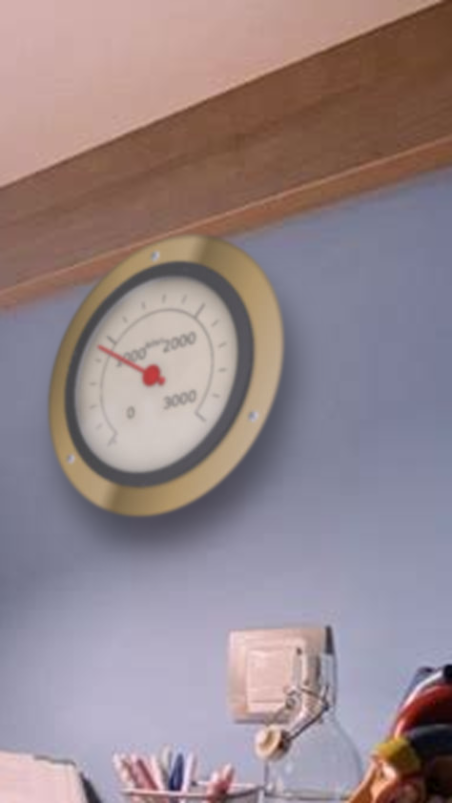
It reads 900 psi
